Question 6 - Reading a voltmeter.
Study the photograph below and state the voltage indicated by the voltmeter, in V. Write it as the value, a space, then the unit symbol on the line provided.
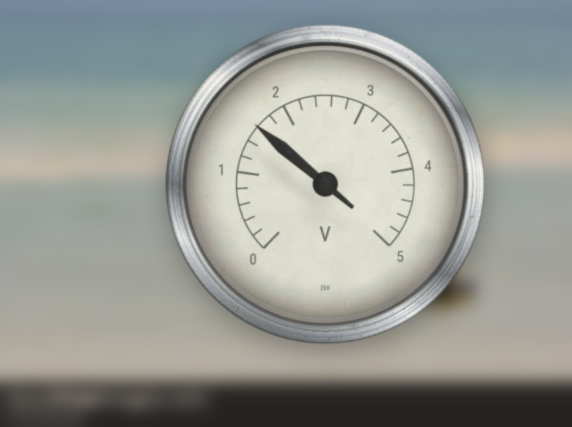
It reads 1.6 V
